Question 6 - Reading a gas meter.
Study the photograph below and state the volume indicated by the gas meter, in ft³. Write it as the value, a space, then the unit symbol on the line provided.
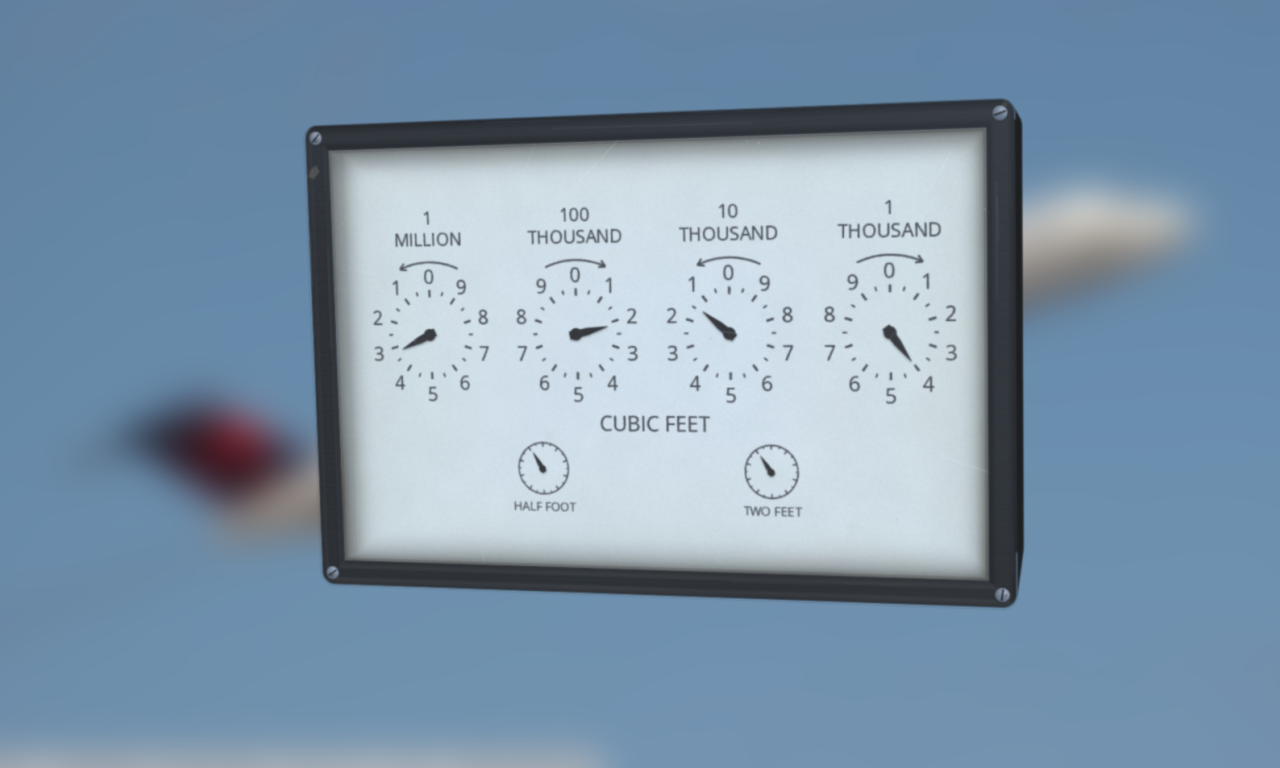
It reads 321400 ft³
